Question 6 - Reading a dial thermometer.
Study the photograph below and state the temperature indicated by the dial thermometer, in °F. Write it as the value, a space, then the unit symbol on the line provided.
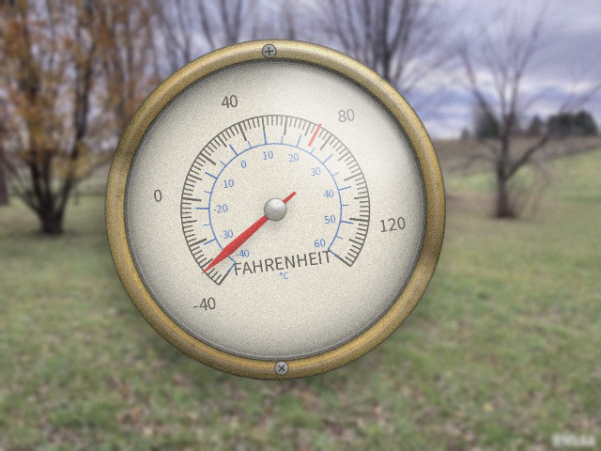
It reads -32 °F
